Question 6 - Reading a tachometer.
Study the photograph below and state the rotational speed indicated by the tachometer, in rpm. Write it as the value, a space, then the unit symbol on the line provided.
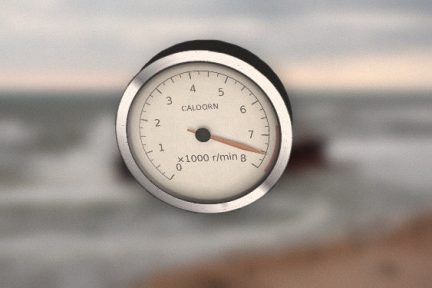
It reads 7500 rpm
